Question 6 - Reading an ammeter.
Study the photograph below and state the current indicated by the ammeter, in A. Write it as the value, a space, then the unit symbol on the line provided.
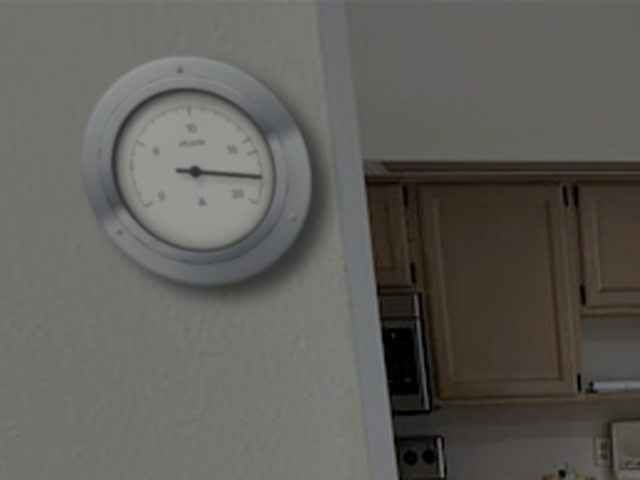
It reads 18 A
